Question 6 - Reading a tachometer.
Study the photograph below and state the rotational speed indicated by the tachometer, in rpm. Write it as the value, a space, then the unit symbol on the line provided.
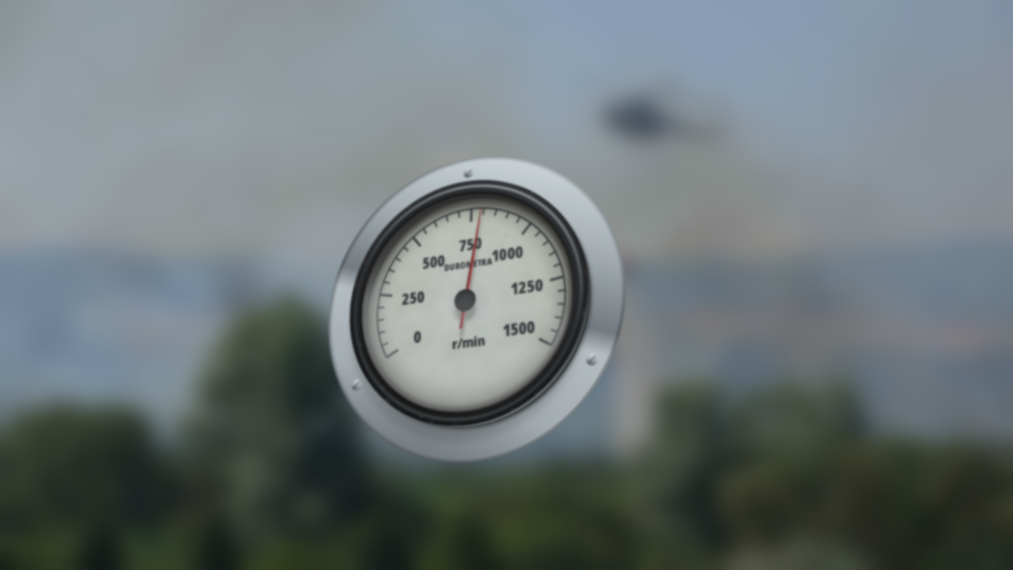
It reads 800 rpm
